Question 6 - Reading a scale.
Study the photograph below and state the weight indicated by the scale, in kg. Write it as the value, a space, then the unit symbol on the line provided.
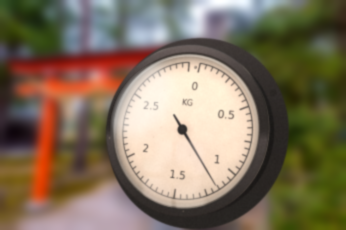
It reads 1.15 kg
